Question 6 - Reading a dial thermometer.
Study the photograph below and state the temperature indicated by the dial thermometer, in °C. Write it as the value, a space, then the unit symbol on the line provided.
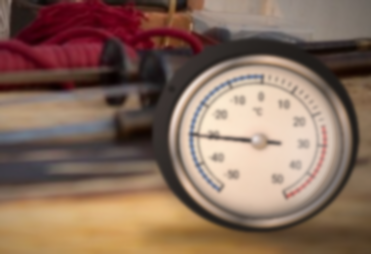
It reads -30 °C
